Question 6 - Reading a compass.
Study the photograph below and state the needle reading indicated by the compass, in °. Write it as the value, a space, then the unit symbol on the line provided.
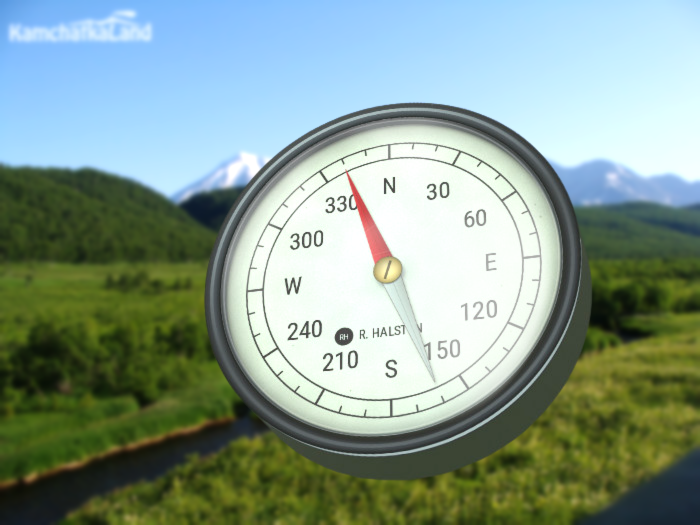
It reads 340 °
